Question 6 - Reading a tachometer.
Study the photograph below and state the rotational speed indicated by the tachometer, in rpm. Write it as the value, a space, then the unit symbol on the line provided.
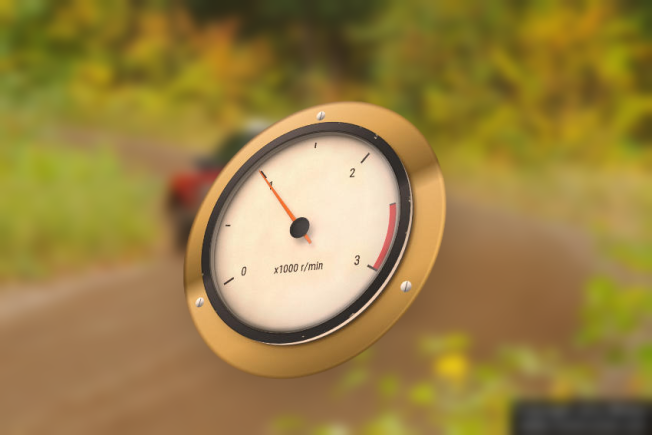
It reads 1000 rpm
